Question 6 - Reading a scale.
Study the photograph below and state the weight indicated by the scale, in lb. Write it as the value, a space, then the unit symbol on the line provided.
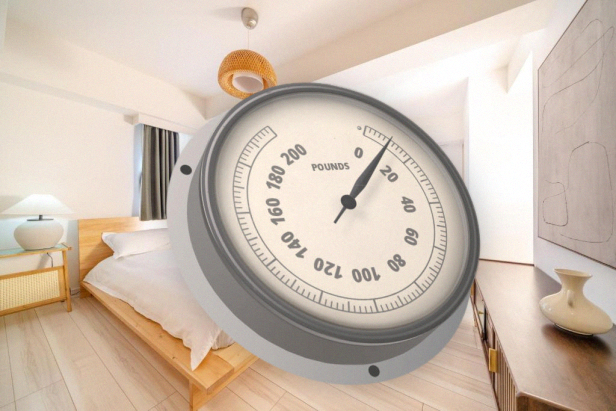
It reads 10 lb
